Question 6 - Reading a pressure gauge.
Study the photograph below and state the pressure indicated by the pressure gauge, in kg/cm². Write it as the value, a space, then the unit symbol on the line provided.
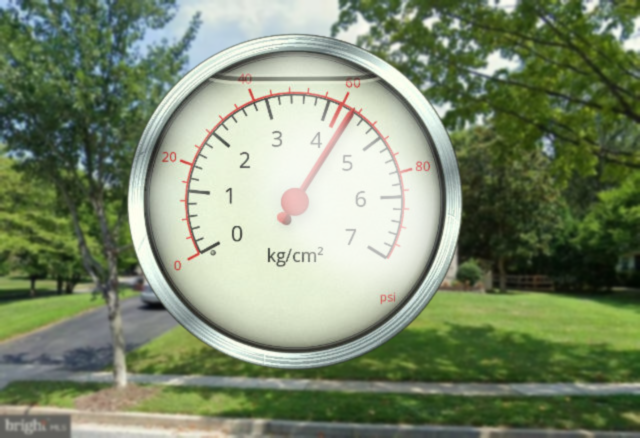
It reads 4.4 kg/cm²
